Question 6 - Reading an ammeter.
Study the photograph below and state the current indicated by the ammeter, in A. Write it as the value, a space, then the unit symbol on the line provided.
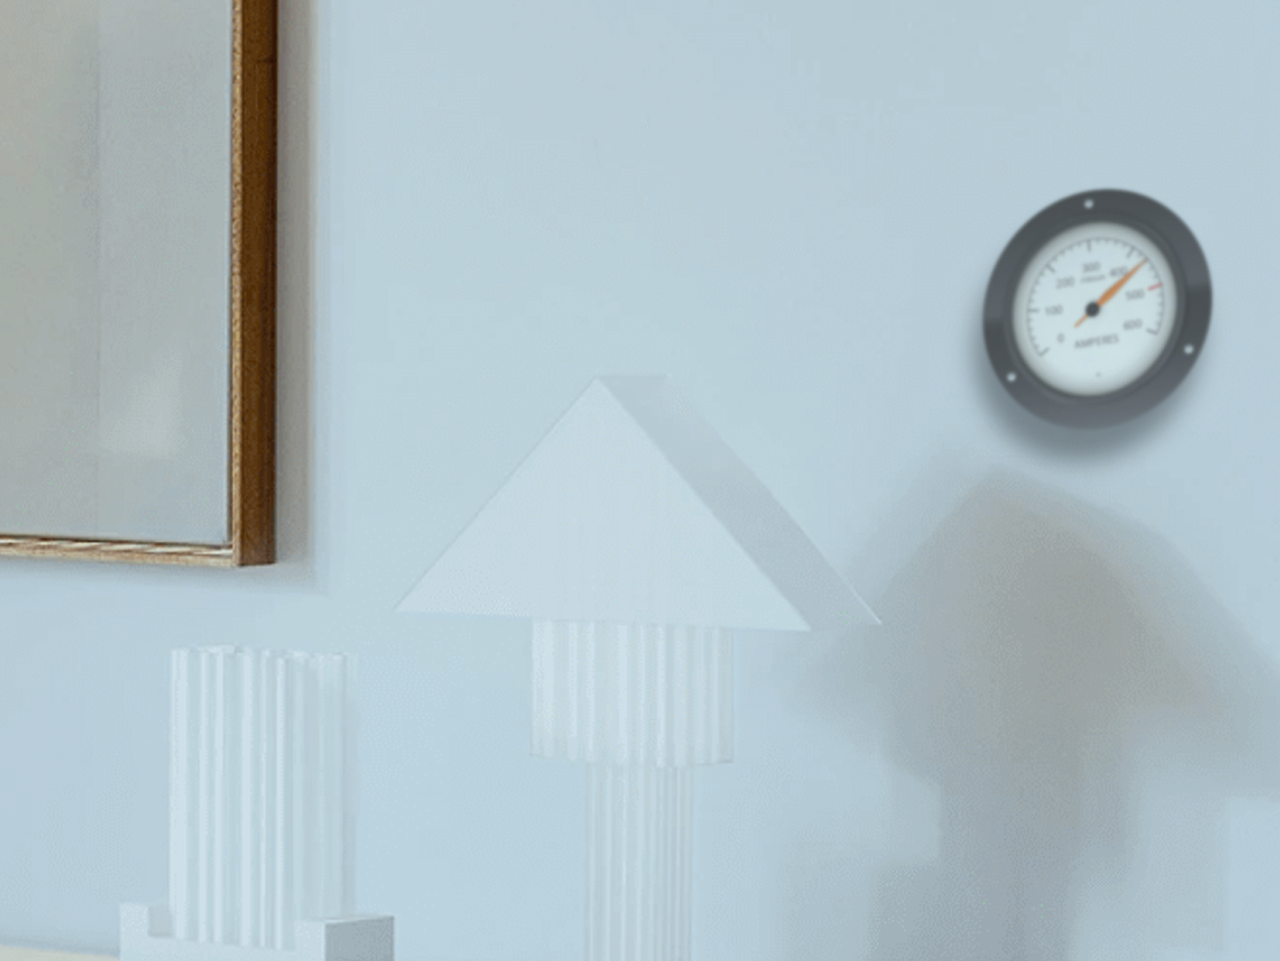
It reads 440 A
